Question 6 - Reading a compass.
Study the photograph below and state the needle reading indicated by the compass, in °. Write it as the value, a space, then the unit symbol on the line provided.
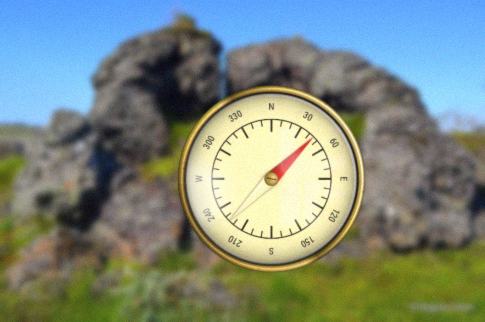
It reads 45 °
